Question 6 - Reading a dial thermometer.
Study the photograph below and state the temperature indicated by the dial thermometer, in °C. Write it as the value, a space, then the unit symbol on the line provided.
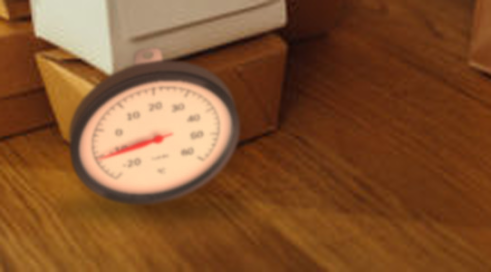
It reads -10 °C
